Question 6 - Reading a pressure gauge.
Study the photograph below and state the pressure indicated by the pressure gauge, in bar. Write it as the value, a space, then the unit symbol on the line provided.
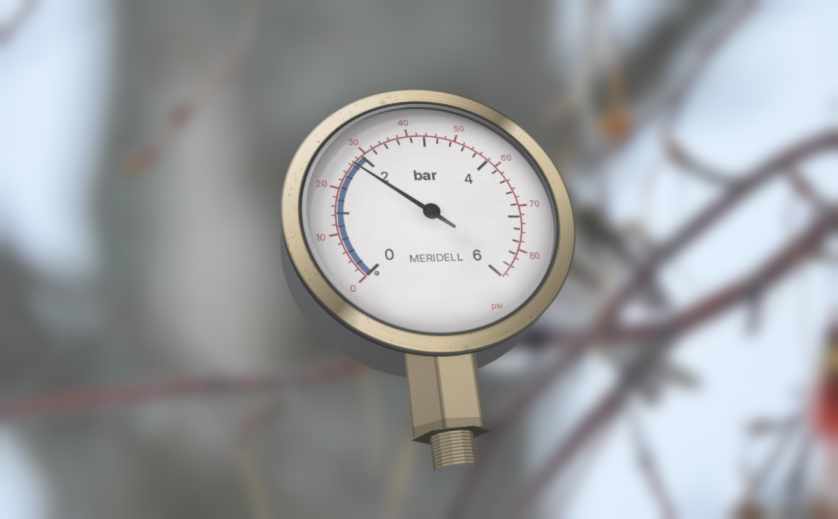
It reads 1.8 bar
